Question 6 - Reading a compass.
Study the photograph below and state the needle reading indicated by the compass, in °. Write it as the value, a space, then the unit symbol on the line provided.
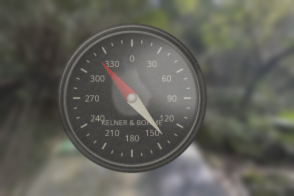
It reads 320 °
